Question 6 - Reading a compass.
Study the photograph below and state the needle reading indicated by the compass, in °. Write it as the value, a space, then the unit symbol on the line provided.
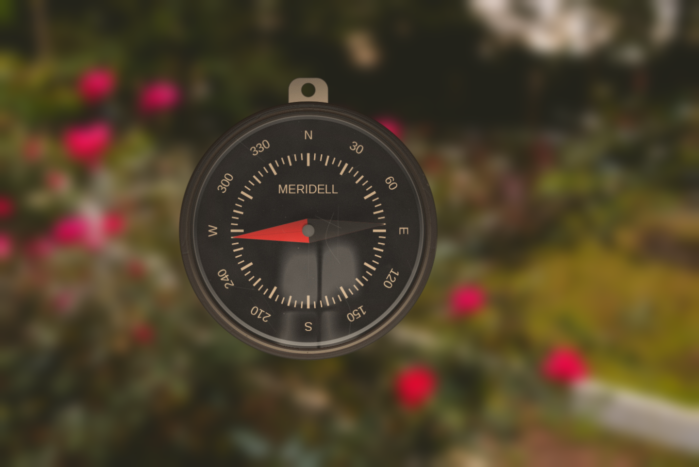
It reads 265 °
